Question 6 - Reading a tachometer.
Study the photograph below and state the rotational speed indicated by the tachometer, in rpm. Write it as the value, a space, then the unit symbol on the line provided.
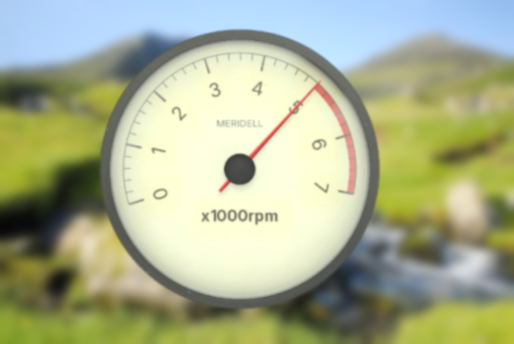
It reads 5000 rpm
